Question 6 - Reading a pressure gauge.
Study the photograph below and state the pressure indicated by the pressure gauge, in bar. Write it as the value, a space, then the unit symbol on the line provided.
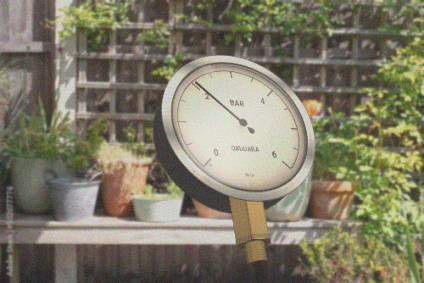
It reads 2 bar
